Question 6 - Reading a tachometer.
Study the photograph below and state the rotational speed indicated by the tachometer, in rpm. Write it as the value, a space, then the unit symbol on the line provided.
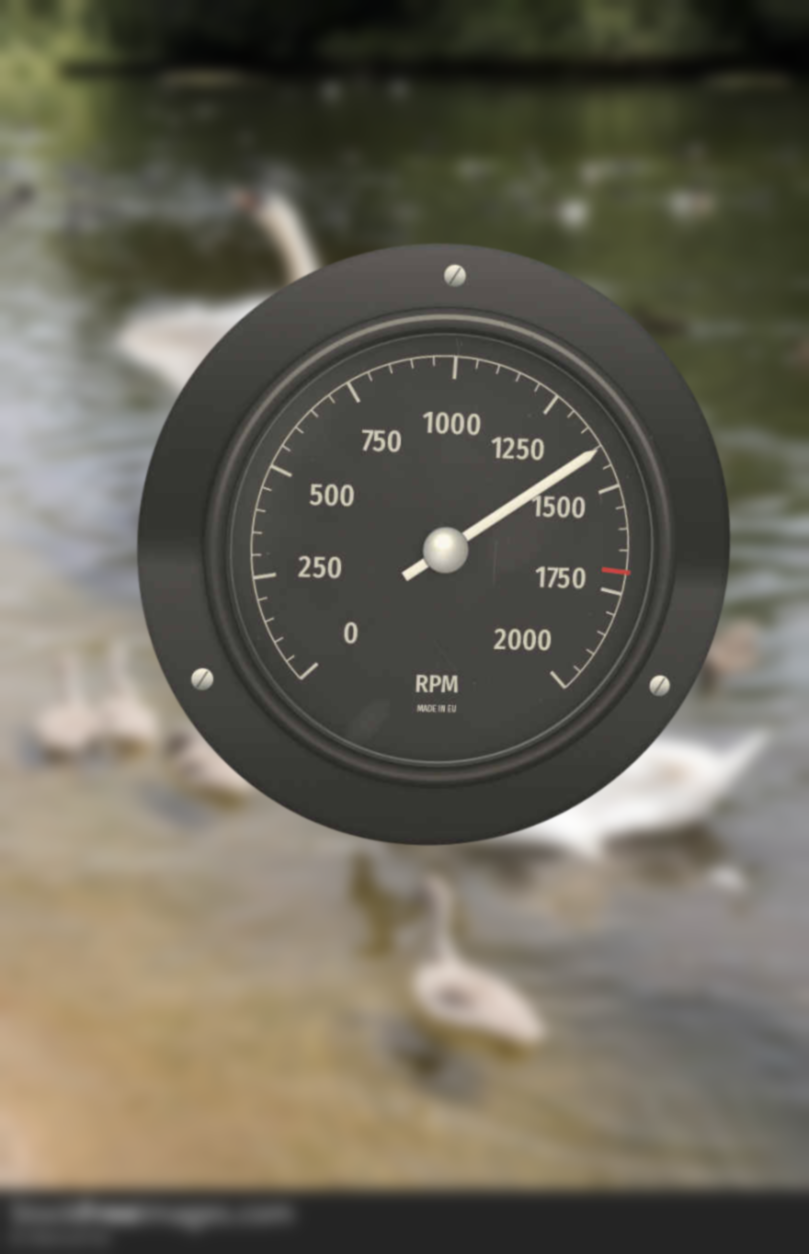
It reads 1400 rpm
